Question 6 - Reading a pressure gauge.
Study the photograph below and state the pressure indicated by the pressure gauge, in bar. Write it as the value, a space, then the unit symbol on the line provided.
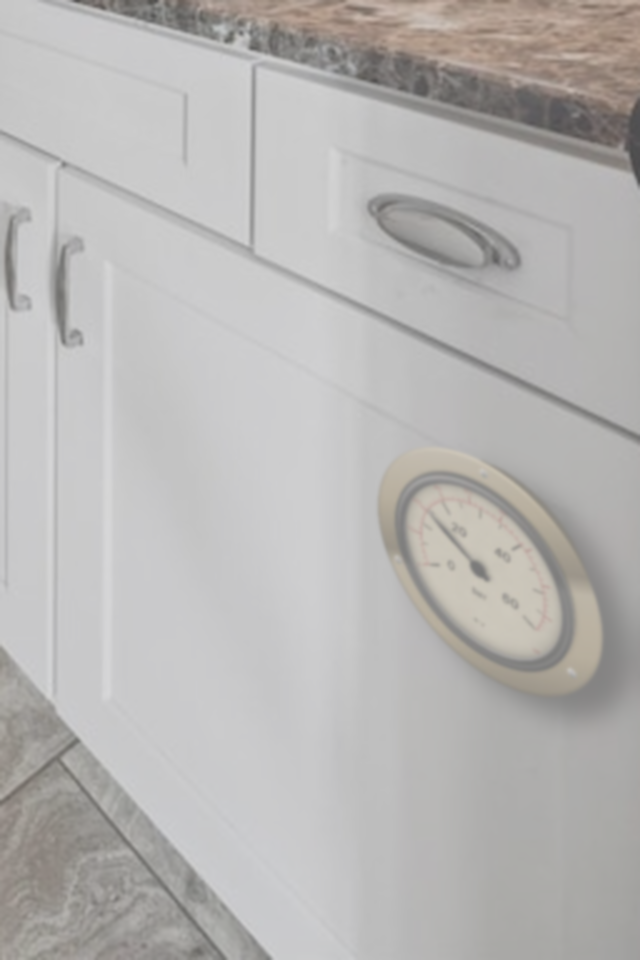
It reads 15 bar
